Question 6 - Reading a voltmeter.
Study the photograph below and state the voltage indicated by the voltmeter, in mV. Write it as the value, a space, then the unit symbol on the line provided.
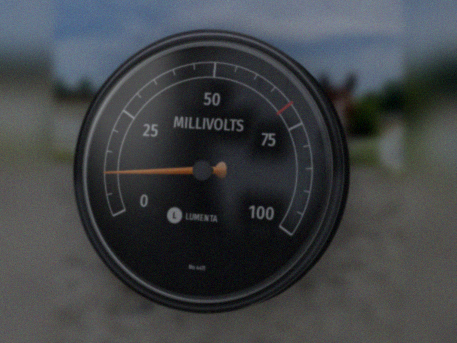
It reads 10 mV
